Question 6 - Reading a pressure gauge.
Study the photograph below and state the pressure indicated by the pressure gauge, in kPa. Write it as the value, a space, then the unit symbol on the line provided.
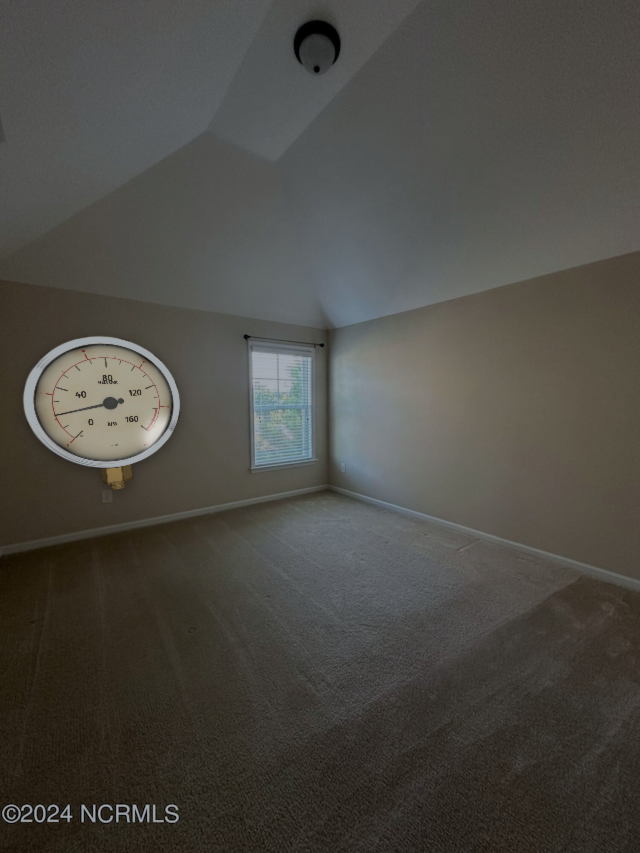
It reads 20 kPa
